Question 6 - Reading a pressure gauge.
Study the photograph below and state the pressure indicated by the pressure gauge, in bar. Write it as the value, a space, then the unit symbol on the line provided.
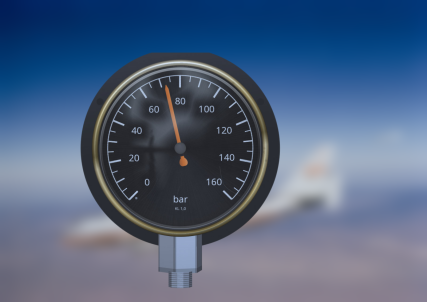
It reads 72.5 bar
